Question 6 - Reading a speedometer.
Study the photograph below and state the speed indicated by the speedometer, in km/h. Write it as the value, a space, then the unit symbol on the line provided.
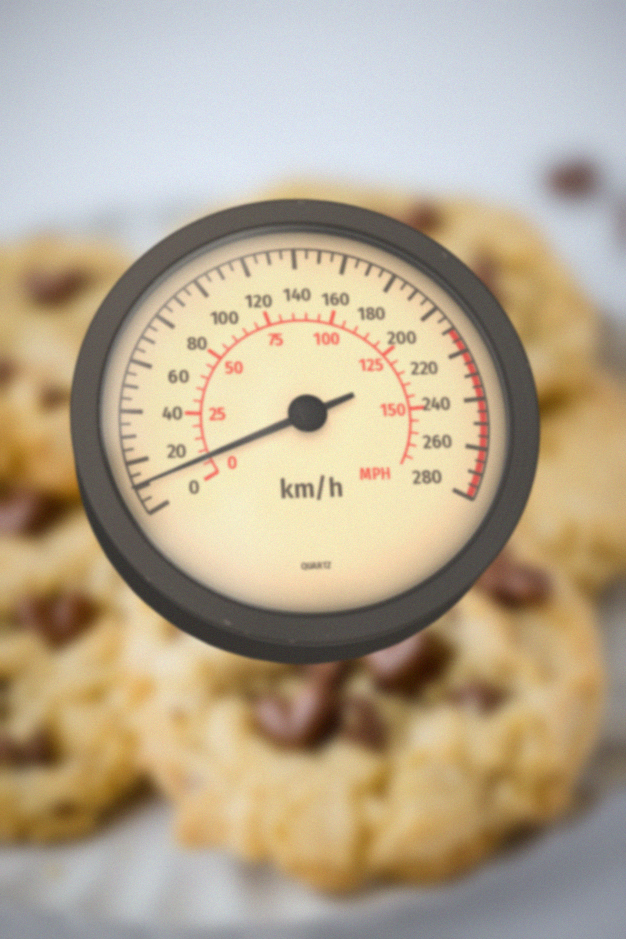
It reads 10 km/h
